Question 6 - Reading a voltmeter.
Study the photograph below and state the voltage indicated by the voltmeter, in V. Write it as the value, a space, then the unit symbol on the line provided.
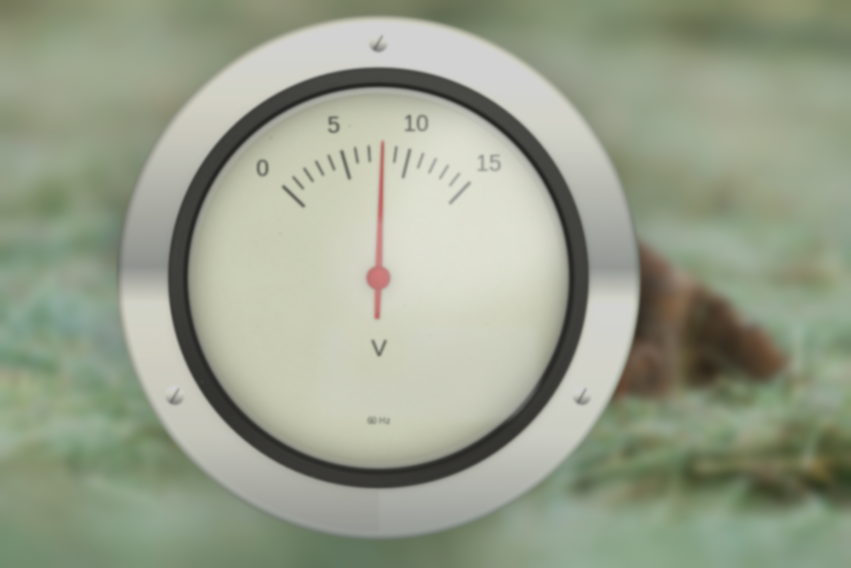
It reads 8 V
